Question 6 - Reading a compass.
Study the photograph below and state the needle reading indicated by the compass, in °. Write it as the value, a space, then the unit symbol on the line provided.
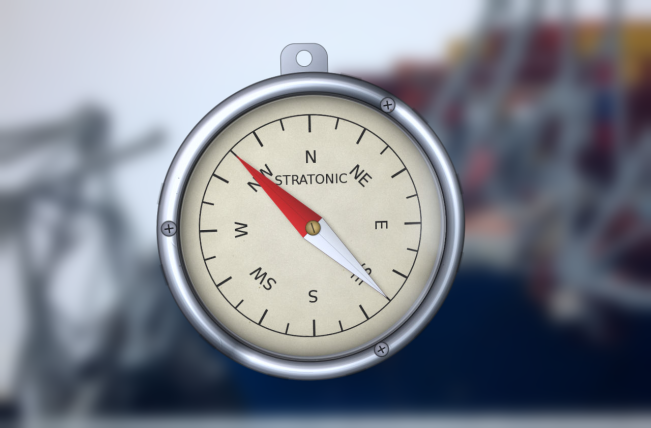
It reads 315 °
